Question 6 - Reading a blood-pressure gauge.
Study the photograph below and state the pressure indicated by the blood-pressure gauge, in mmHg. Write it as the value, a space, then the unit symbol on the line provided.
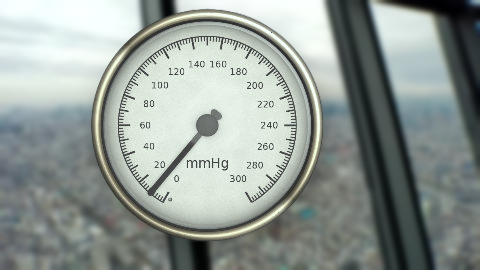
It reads 10 mmHg
